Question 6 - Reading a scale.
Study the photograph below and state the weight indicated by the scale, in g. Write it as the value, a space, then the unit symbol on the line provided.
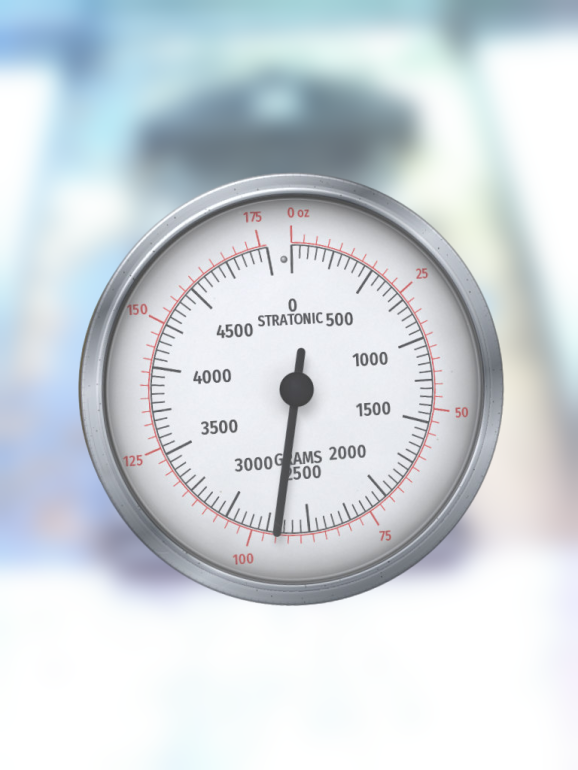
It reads 2700 g
